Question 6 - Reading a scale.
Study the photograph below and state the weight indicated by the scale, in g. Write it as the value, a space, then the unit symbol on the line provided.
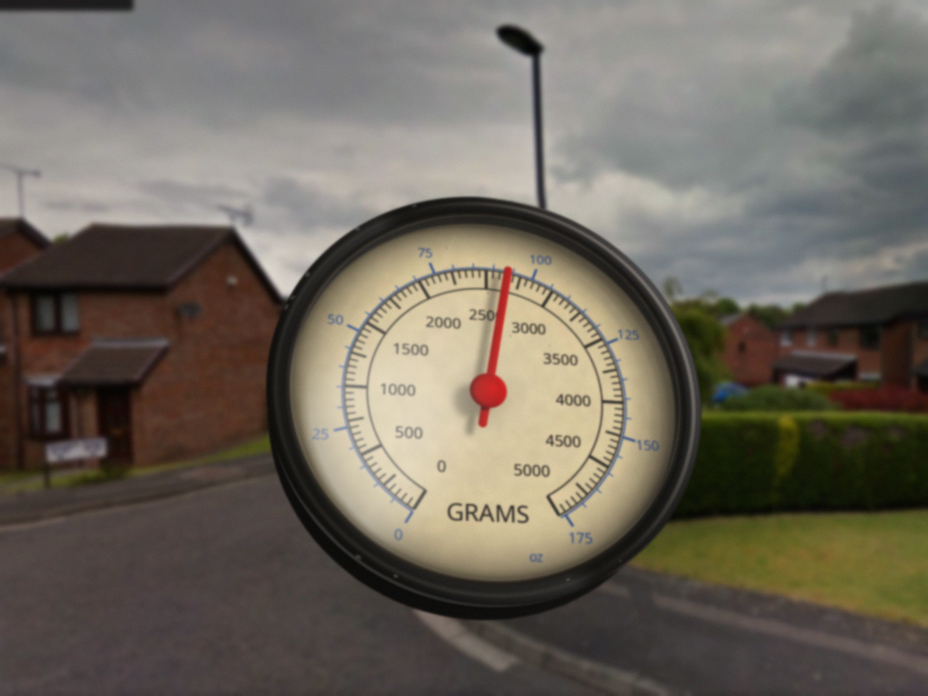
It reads 2650 g
